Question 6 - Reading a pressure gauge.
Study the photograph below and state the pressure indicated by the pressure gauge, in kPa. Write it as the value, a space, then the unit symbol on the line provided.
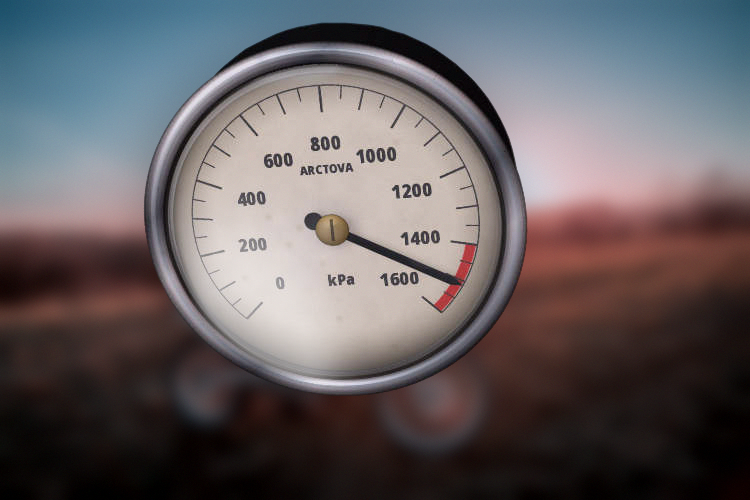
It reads 1500 kPa
